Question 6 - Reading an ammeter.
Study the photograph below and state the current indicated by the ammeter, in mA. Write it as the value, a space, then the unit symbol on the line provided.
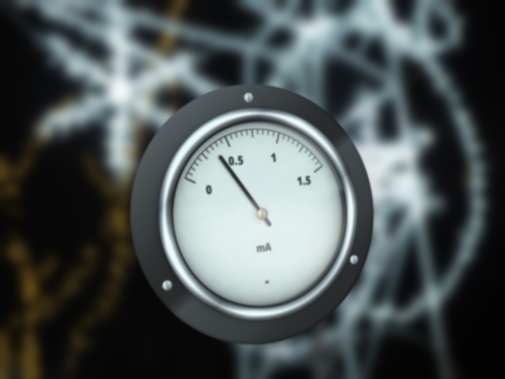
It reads 0.35 mA
